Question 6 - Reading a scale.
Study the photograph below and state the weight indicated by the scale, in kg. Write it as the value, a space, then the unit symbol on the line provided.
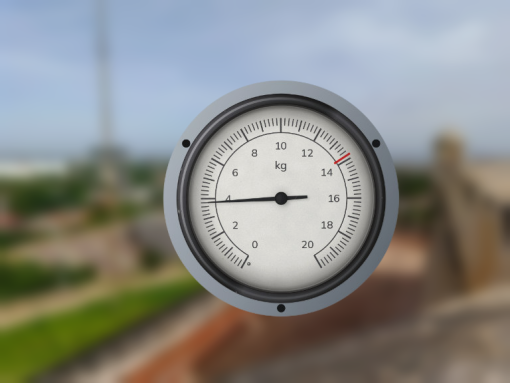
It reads 3.8 kg
